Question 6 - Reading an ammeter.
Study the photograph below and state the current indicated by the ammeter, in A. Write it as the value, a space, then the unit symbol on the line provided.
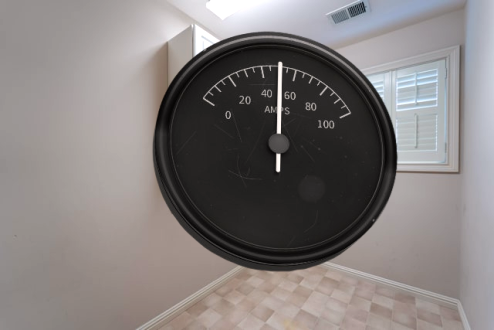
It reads 50 A
